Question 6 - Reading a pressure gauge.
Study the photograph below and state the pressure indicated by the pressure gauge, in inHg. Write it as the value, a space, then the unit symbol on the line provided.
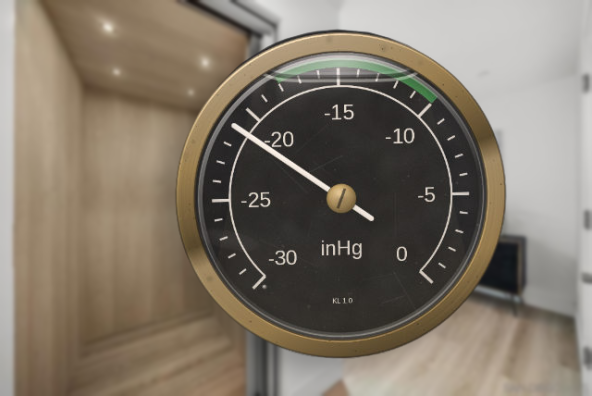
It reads -21 inHg
